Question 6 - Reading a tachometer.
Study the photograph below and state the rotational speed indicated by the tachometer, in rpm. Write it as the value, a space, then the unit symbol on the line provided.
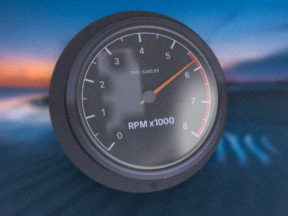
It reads 5750 rpm
